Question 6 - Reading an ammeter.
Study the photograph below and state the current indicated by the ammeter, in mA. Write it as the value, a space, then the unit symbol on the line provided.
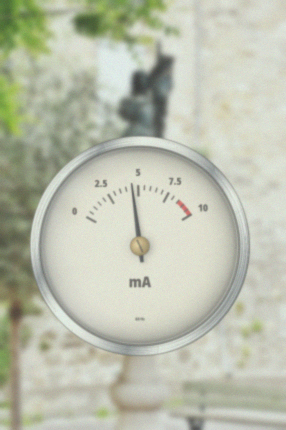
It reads 4.5 mA
